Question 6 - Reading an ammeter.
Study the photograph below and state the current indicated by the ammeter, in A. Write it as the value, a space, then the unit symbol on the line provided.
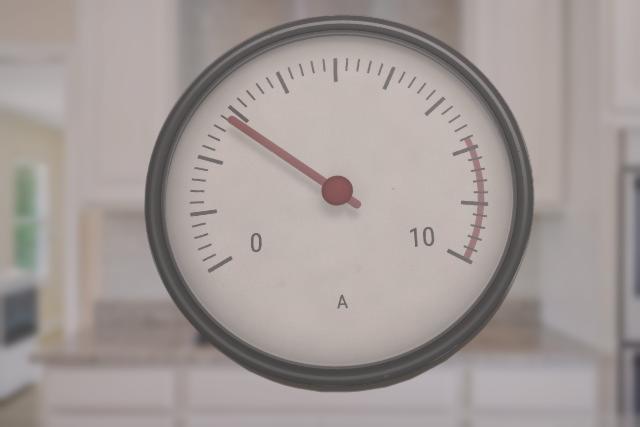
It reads 2.8 A
